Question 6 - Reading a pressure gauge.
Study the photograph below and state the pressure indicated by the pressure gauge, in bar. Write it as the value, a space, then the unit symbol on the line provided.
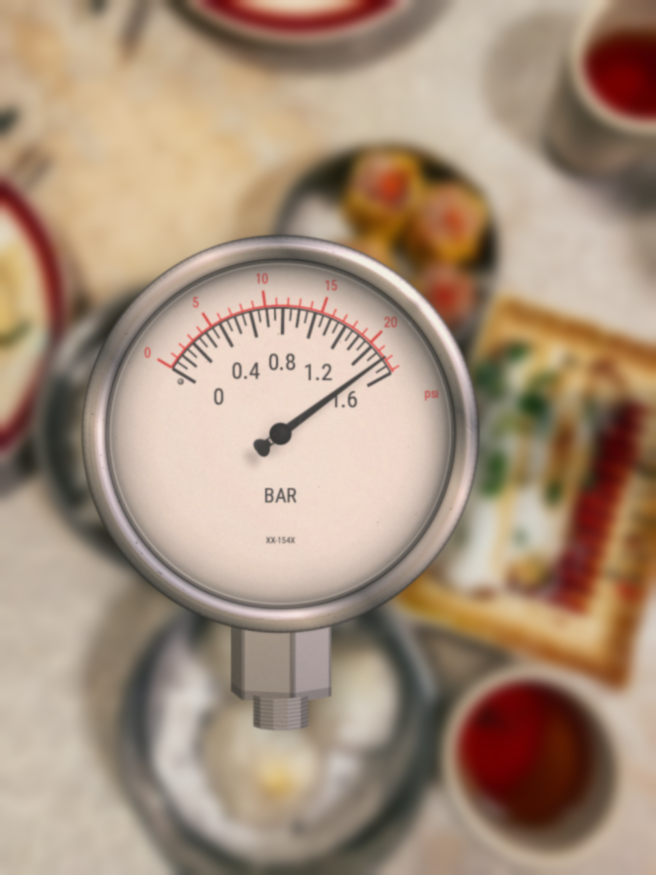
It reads 1.5 bar
